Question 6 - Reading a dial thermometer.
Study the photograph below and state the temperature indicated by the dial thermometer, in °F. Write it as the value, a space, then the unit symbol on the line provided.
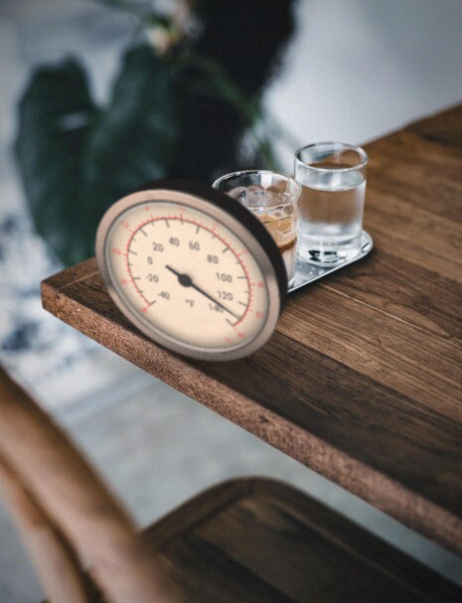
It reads 130 °F
